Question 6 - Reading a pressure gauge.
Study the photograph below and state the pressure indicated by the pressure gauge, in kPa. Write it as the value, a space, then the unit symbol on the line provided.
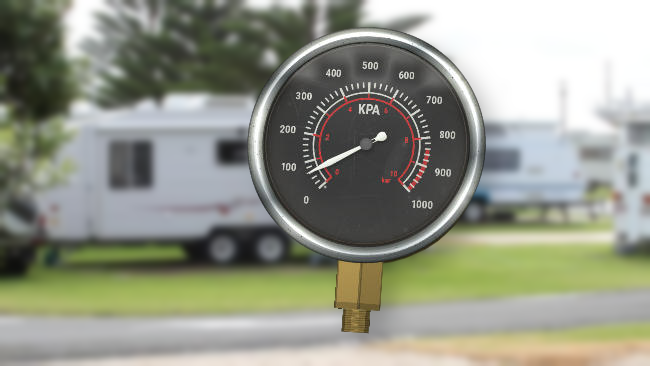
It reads 60 kPa
